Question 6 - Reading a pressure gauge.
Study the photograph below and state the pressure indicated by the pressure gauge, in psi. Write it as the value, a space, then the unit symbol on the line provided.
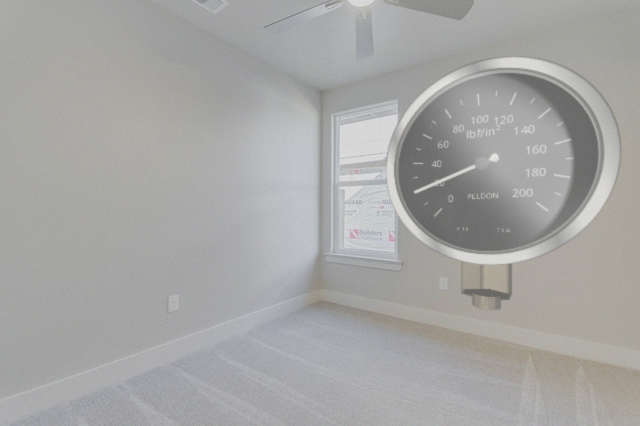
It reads 20 psi
